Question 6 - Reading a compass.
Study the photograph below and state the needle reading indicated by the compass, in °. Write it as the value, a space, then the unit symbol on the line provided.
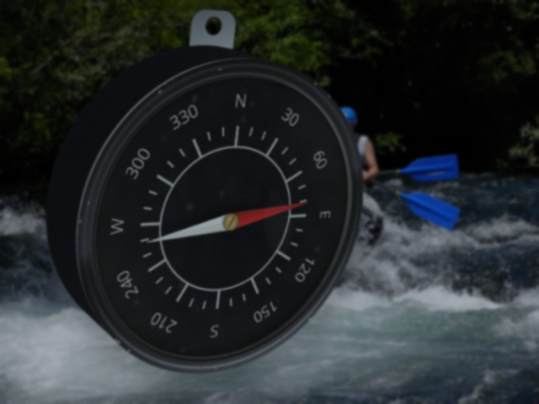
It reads 80 °
